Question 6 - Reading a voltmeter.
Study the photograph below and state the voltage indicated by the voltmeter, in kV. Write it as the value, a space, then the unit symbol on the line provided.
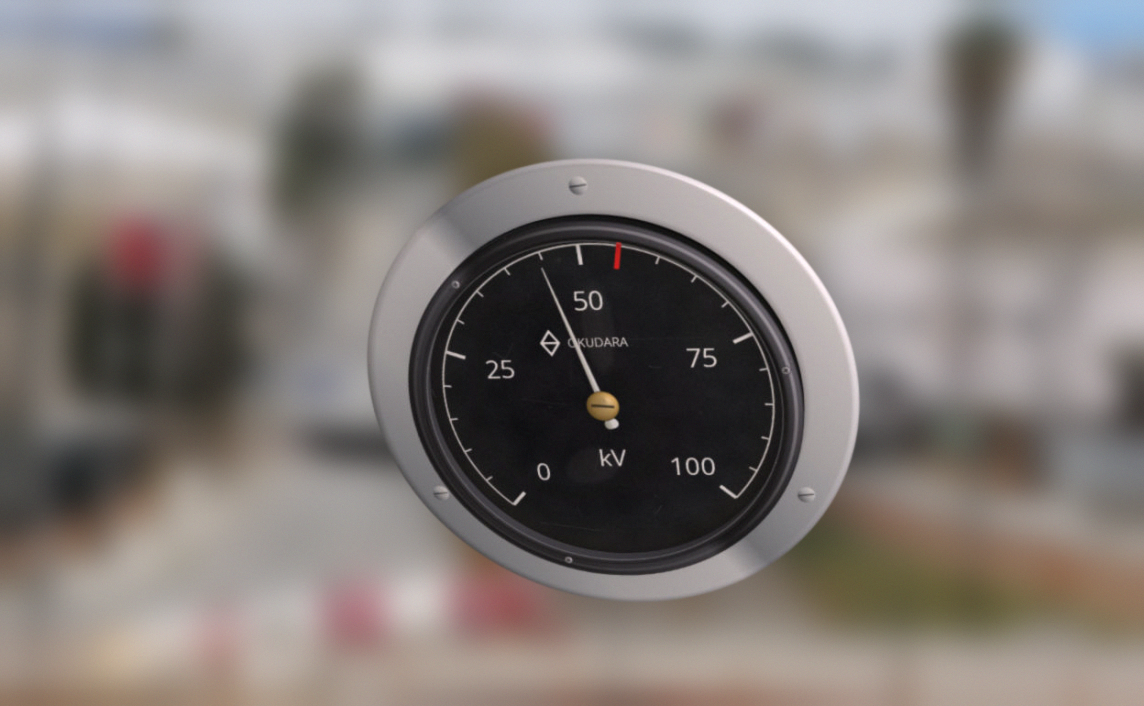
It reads 45 kV
